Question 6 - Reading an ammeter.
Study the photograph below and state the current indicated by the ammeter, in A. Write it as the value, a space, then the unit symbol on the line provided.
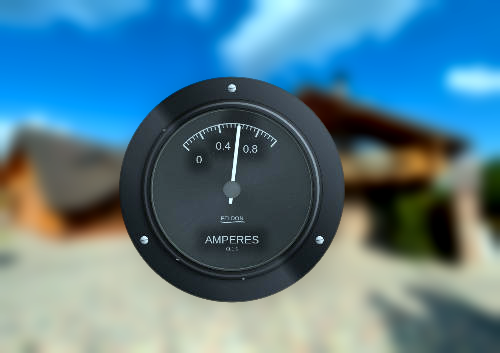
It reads 0.6 A
